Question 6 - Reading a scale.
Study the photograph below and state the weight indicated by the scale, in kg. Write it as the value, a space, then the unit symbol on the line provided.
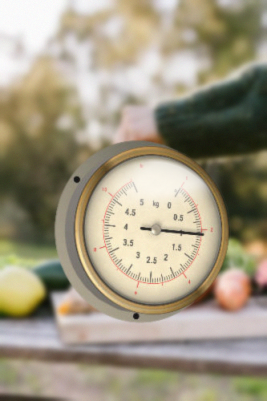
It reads 1 kg
